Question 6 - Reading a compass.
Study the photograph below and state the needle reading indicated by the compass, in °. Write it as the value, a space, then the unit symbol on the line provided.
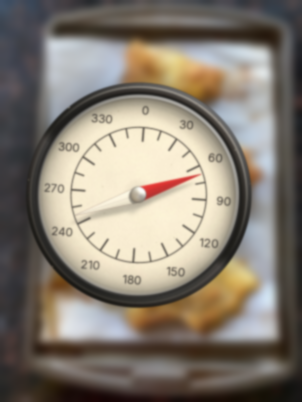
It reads 67.5 °
